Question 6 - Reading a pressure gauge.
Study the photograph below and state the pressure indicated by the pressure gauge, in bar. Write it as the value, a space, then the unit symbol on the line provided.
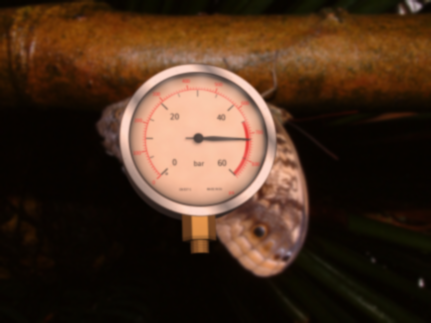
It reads 50 bar
